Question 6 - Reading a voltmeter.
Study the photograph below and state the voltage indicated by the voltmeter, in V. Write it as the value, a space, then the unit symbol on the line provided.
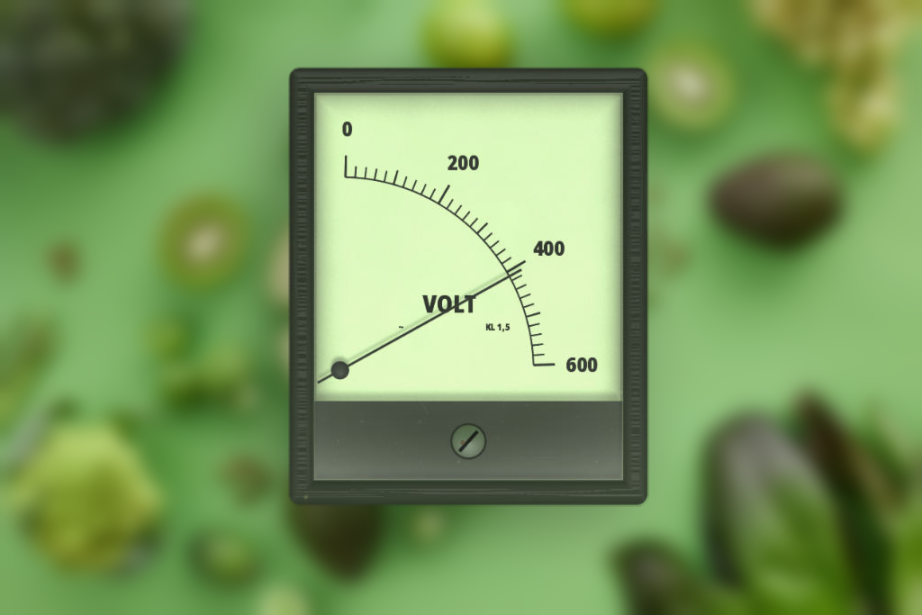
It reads 410 V
